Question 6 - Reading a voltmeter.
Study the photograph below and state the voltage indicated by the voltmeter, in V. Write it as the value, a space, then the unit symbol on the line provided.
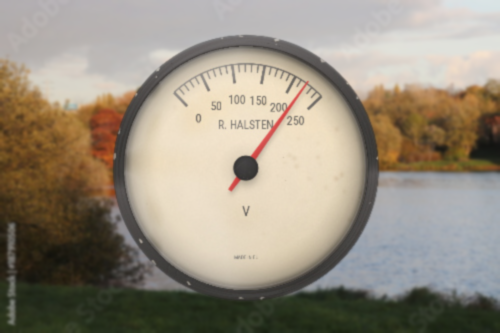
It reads 220 V
